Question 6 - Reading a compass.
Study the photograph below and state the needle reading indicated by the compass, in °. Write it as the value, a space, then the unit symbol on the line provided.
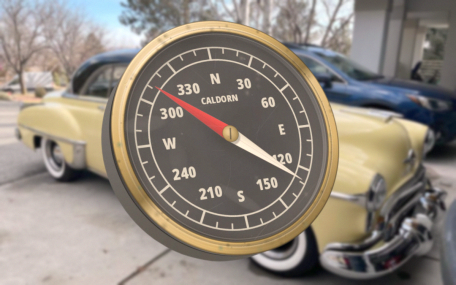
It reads 310 °
